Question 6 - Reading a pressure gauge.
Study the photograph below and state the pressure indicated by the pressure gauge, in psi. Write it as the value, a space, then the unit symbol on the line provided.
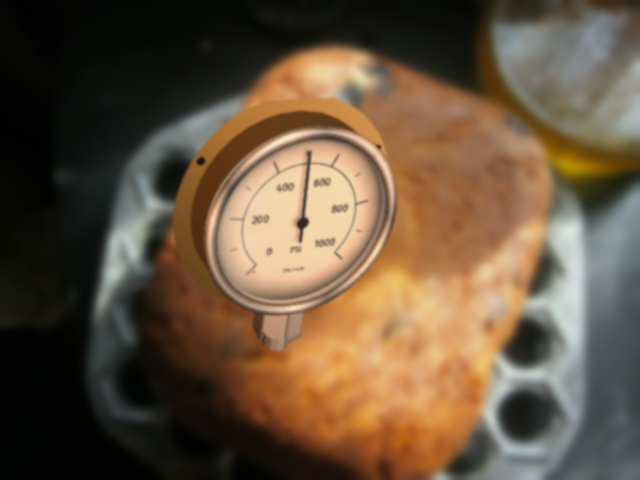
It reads 500 psi
